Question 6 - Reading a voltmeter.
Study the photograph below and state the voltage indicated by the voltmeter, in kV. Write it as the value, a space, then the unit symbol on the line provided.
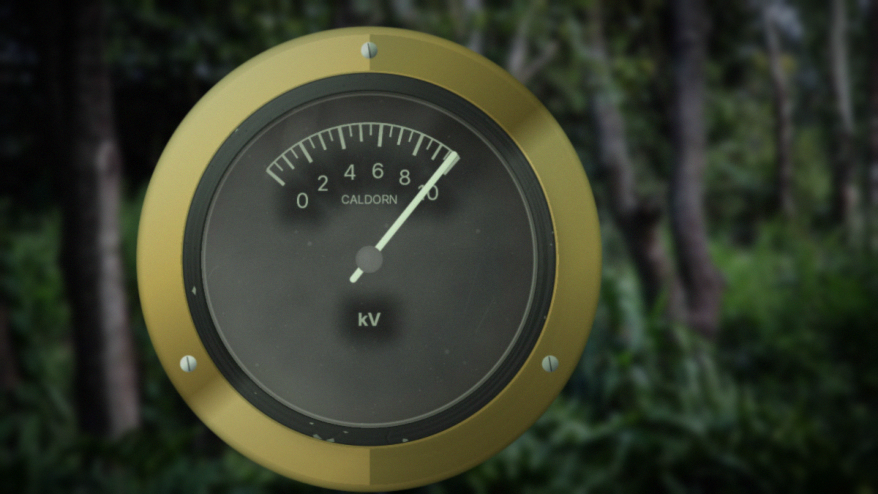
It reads 9.75 kV
